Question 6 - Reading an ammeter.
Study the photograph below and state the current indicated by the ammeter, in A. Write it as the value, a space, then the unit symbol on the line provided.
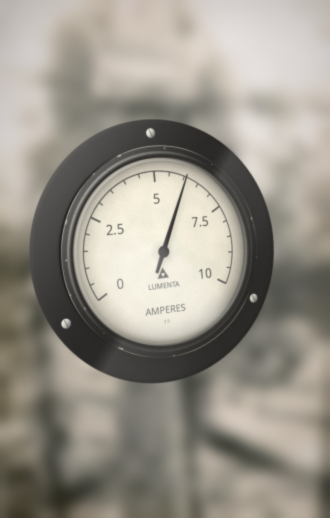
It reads 6 A
